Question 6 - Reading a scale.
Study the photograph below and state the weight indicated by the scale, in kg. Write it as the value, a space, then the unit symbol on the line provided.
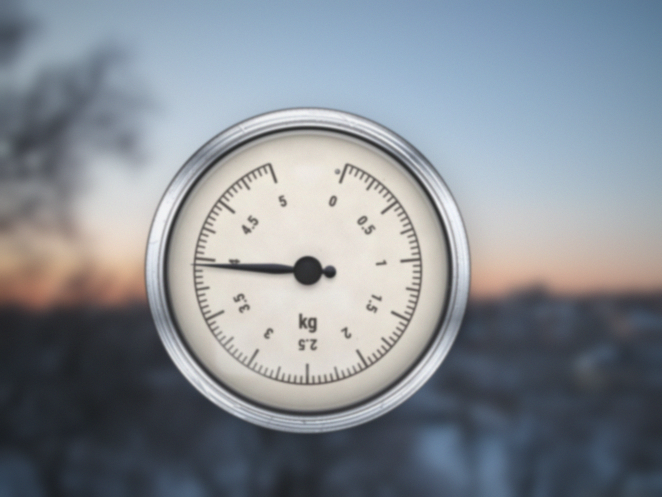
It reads 3.95 kg
